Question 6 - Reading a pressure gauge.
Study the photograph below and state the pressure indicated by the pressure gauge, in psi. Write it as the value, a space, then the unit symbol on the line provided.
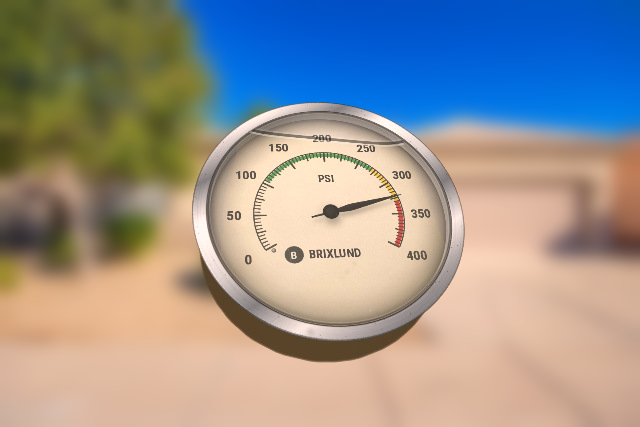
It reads 325 psi
